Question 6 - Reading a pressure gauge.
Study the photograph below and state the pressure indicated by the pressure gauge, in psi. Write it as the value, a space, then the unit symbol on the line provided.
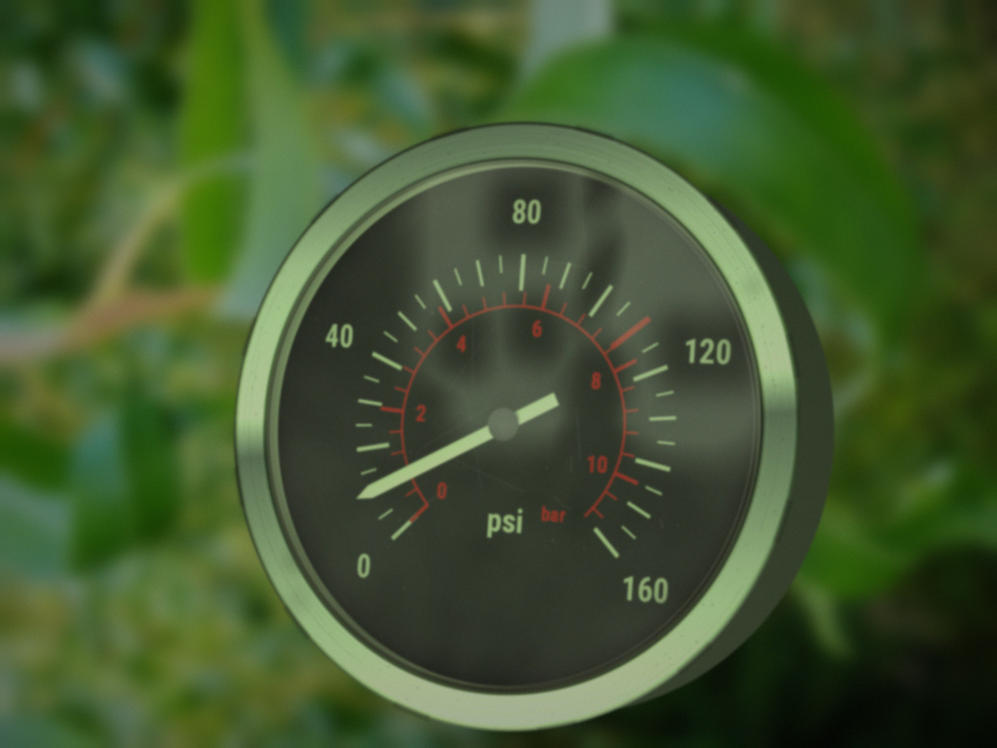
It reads 10 psi
